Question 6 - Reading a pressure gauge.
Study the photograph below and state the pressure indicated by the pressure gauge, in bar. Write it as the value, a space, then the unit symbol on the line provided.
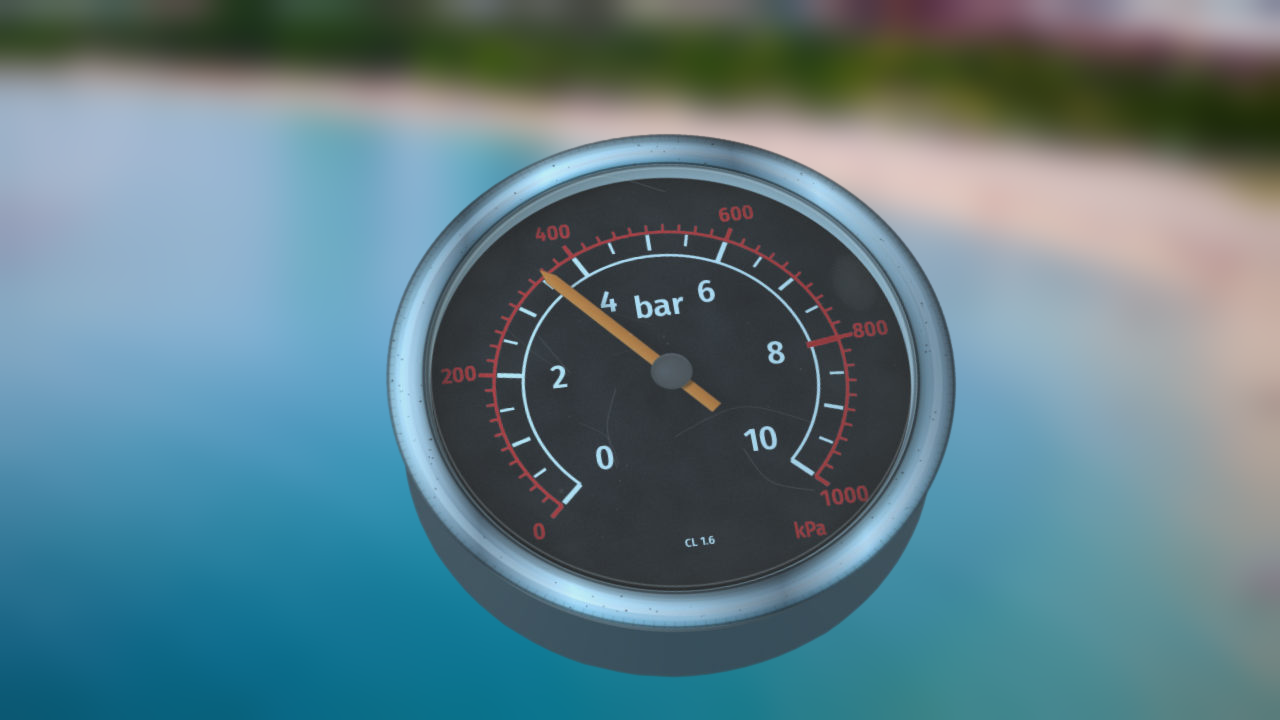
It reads 3.5 bar
